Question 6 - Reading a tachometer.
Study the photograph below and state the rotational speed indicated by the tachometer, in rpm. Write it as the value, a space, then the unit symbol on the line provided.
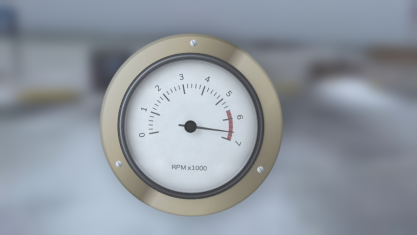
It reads 6600 rpm
